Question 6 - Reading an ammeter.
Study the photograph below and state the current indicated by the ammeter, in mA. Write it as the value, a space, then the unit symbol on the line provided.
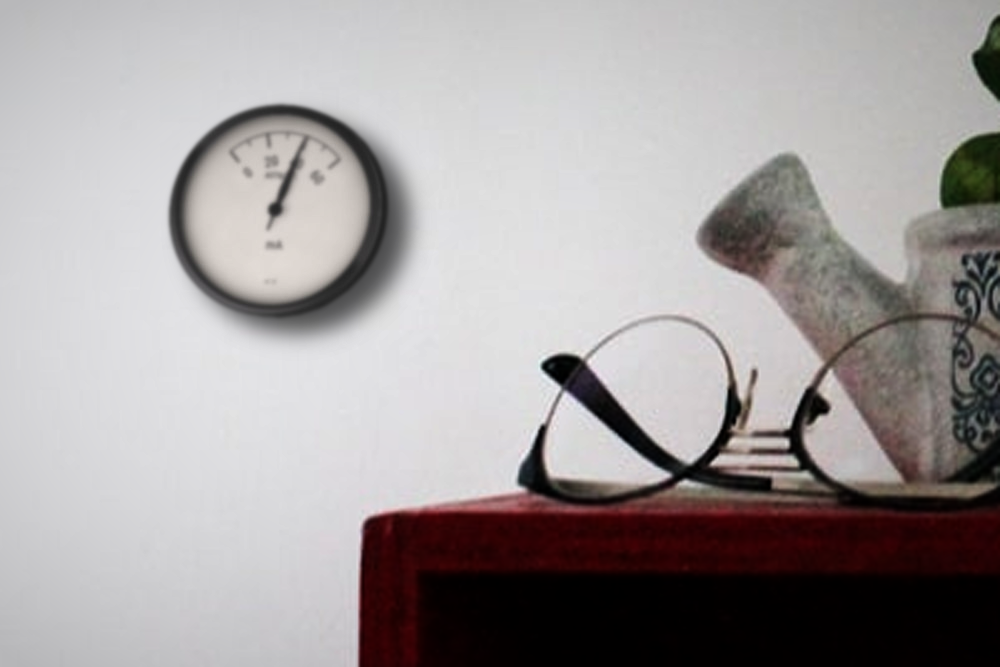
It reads 40 mA
